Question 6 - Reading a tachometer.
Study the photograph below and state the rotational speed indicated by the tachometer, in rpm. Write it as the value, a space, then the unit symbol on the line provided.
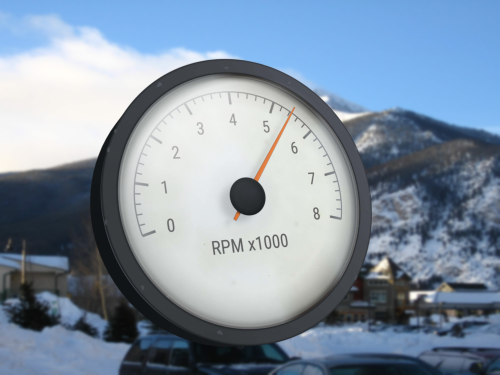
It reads 5400 rpm
